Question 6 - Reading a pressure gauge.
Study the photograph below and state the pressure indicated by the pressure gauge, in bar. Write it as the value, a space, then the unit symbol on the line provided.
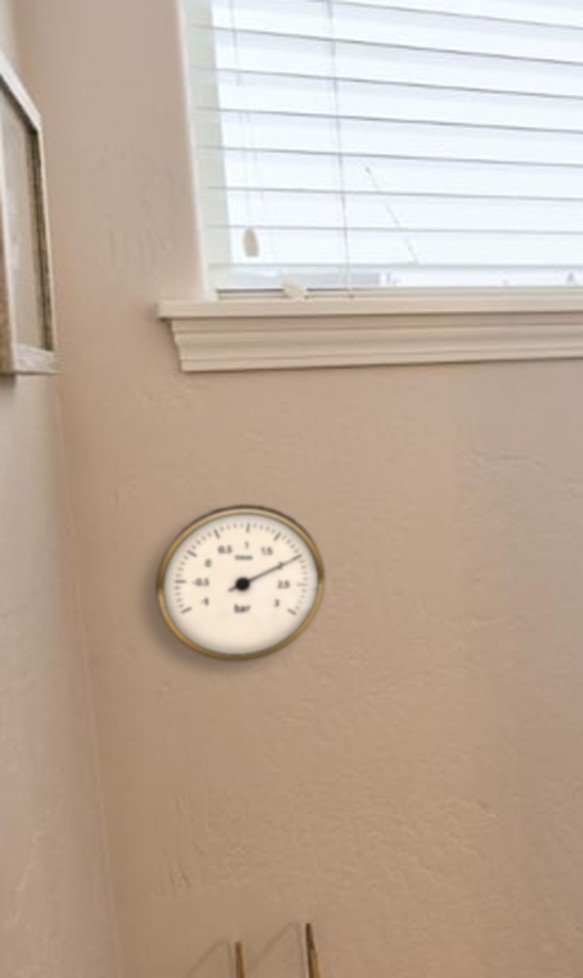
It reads 2 bar
